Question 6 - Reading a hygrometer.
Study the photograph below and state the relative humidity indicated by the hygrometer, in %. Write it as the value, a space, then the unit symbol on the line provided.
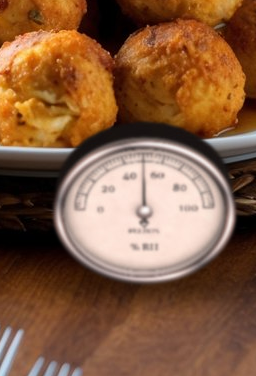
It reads 50 %
